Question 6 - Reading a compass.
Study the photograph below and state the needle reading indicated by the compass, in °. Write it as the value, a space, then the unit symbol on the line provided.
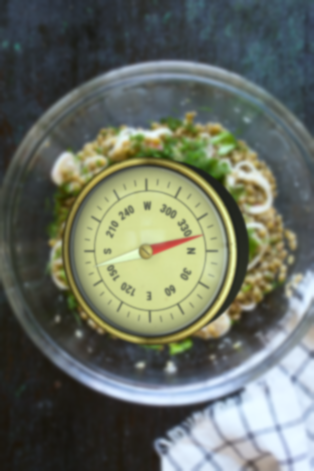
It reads 345 °
